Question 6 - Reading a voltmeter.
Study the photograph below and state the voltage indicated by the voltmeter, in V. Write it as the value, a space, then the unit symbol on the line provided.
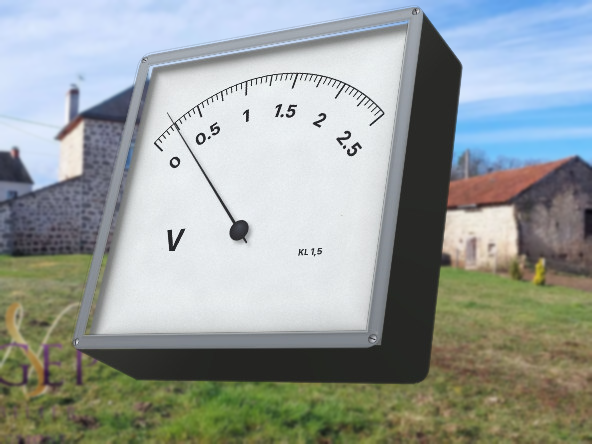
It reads 0.25 V
